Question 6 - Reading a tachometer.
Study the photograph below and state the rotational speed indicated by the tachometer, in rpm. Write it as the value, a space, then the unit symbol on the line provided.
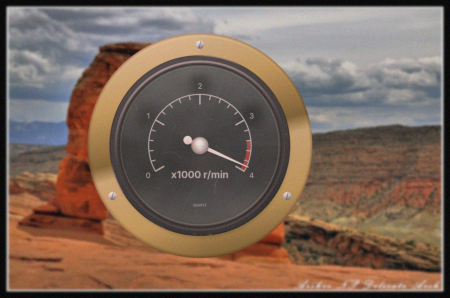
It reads 3900 rpm
